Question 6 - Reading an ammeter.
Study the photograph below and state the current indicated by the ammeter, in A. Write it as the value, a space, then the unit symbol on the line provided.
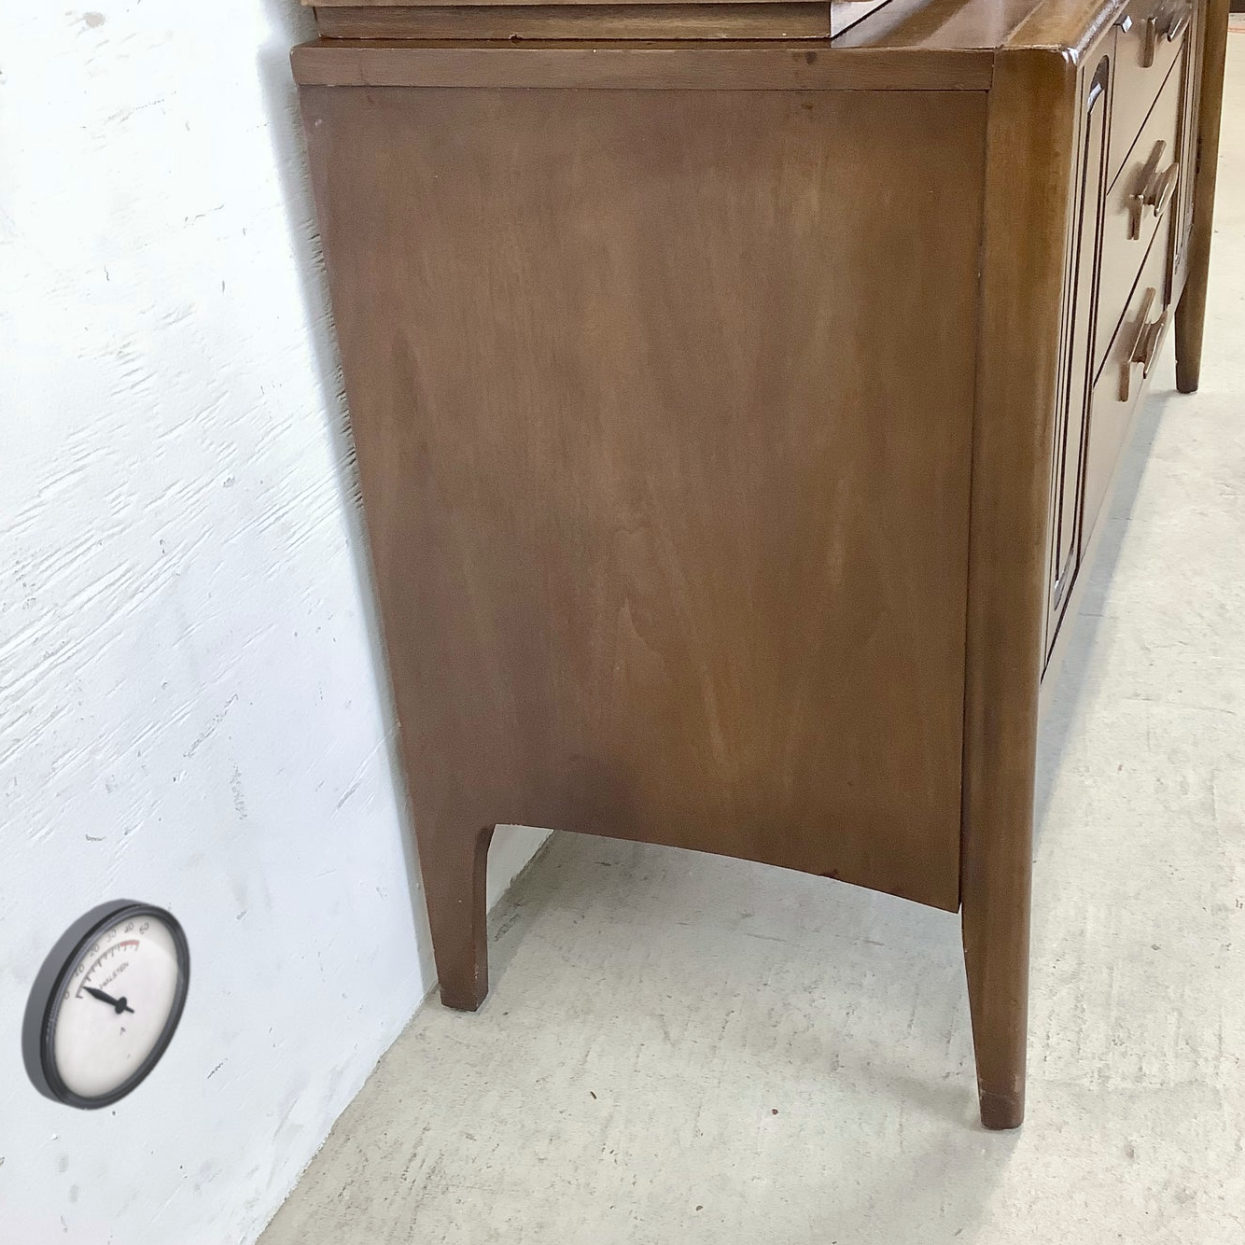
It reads 5 A
